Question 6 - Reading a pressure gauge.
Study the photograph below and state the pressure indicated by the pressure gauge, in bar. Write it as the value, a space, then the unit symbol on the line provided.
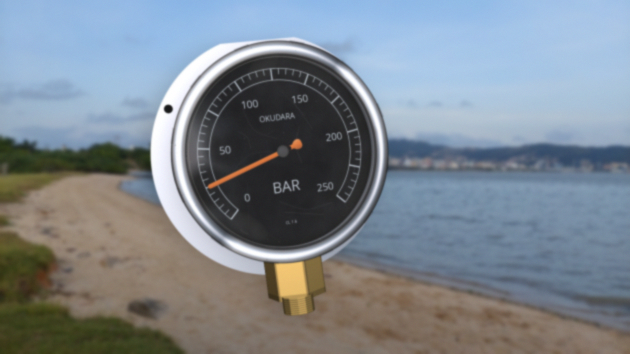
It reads 25 bar
